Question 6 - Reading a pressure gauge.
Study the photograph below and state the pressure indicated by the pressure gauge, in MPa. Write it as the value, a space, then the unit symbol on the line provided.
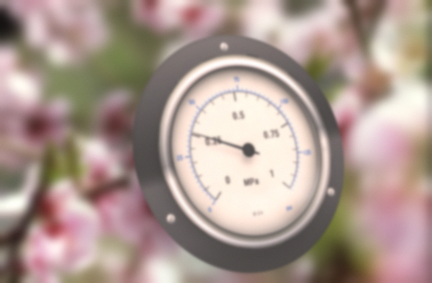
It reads 0.25 MPa
